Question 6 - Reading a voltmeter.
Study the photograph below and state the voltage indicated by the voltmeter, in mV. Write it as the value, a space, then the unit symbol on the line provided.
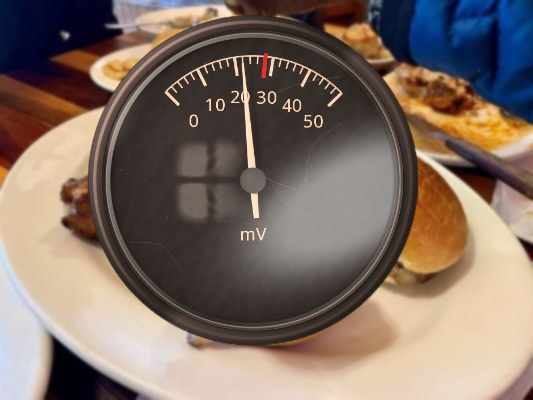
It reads 22 mV
